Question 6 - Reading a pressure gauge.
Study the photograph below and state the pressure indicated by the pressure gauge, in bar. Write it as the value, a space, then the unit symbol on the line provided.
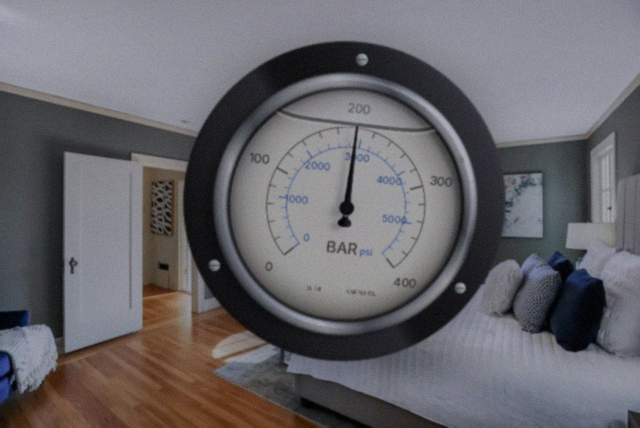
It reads 200 bar
